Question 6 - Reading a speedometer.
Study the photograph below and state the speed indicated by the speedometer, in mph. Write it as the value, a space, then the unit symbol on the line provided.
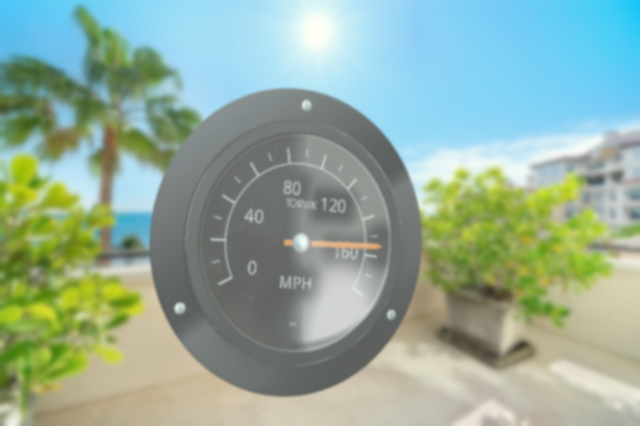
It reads 155 mph
